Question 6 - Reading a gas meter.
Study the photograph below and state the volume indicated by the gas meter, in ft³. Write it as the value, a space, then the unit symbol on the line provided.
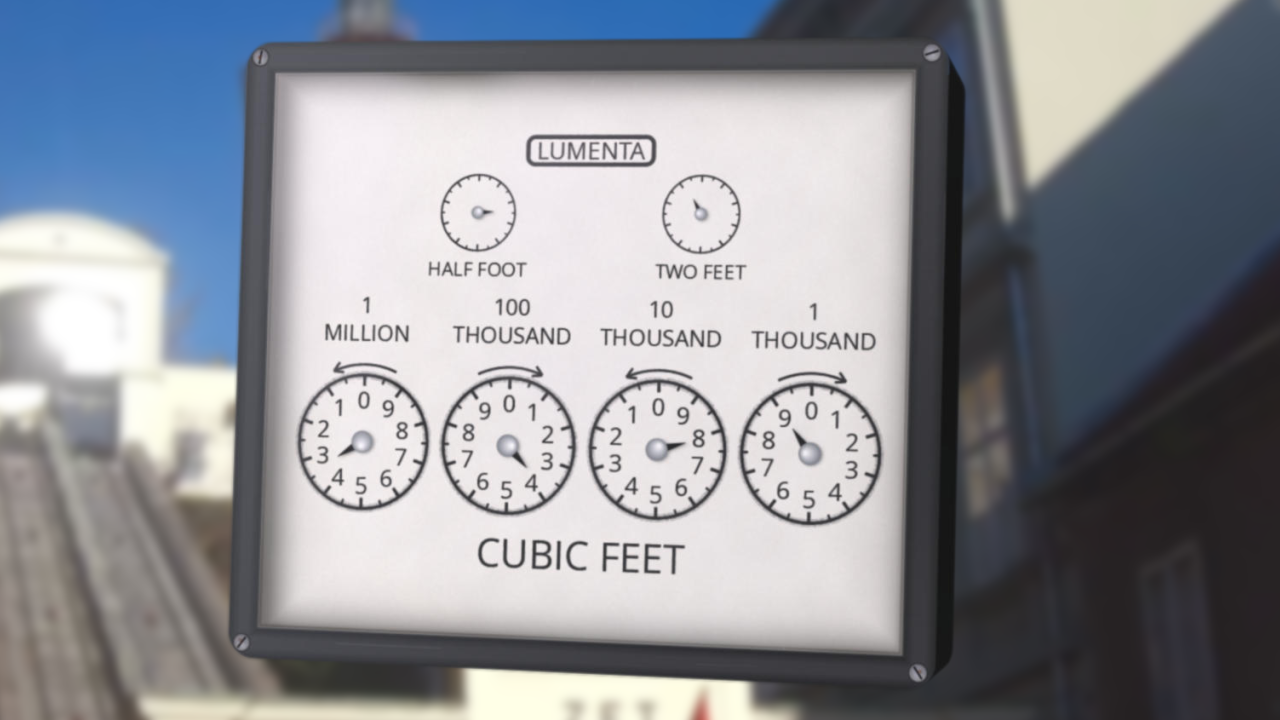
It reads 337900 ft³
